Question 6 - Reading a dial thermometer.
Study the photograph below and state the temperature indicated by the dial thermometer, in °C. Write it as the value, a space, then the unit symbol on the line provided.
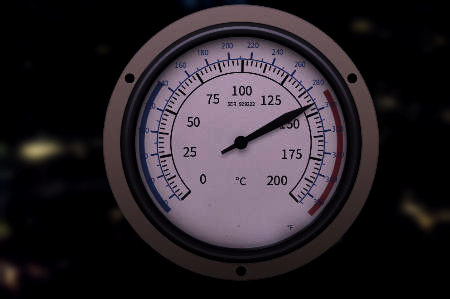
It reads 145 °C
